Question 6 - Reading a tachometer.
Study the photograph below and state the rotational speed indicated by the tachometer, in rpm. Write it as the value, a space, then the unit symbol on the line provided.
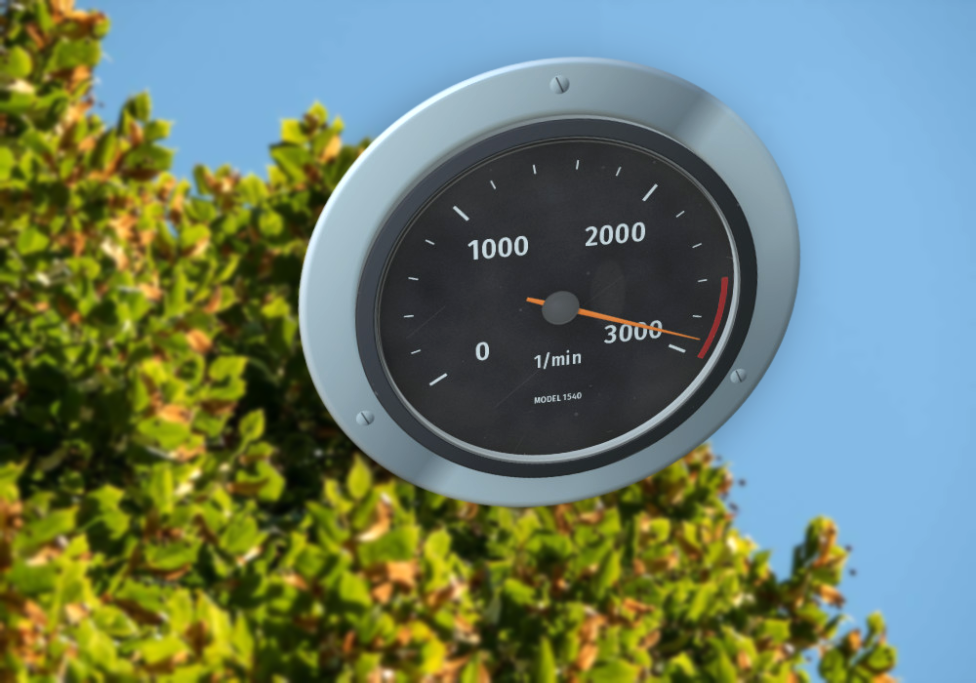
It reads 2900 rpm
